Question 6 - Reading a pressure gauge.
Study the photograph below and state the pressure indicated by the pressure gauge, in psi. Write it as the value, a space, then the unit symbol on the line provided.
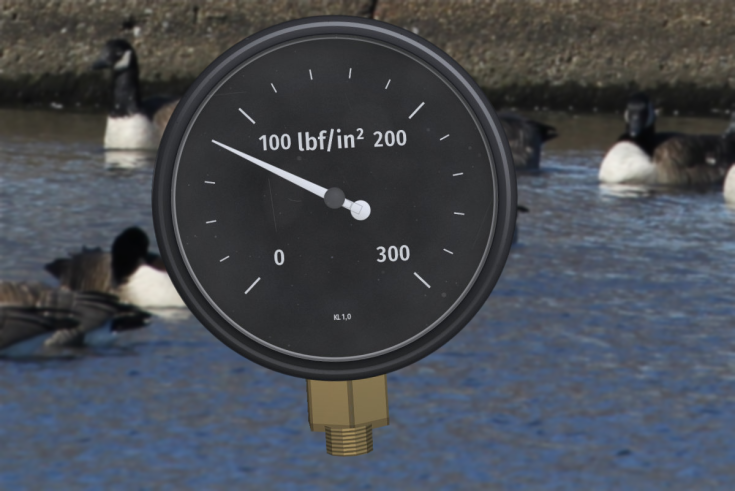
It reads 80 psi
